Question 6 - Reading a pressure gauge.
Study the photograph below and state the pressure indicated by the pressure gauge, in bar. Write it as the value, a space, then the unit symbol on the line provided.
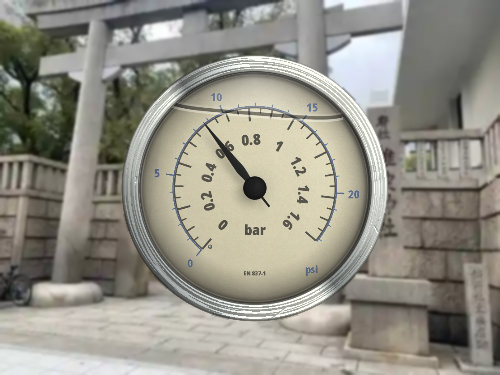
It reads 0.6 bar
